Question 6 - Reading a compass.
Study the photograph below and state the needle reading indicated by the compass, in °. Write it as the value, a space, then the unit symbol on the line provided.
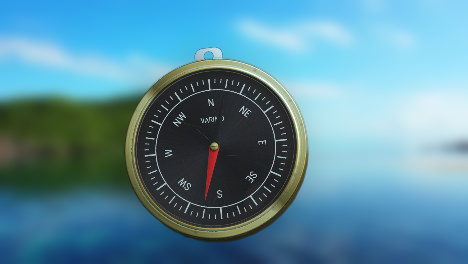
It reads 195 °
